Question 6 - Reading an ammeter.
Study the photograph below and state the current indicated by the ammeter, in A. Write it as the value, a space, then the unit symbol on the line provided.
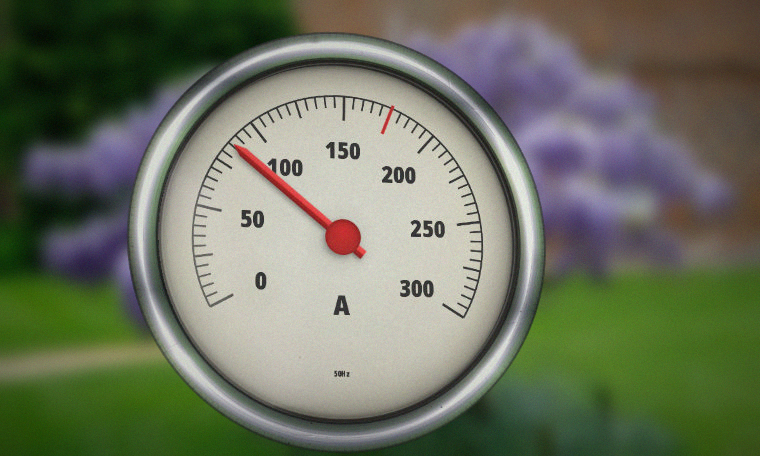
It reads 85 A
